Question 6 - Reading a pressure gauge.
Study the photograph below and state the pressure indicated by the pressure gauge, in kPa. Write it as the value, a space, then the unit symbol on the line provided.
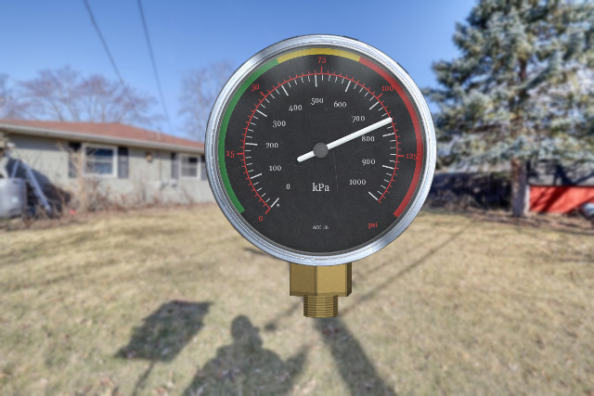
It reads 760 kPa
